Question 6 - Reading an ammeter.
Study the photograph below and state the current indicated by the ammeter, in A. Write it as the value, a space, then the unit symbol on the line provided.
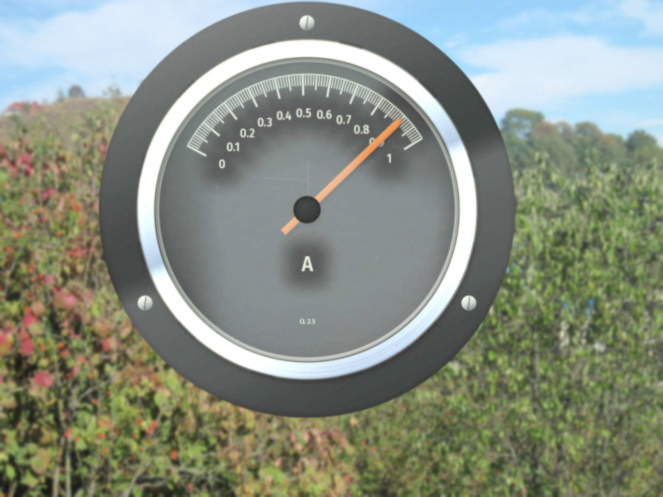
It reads 0.9 A
